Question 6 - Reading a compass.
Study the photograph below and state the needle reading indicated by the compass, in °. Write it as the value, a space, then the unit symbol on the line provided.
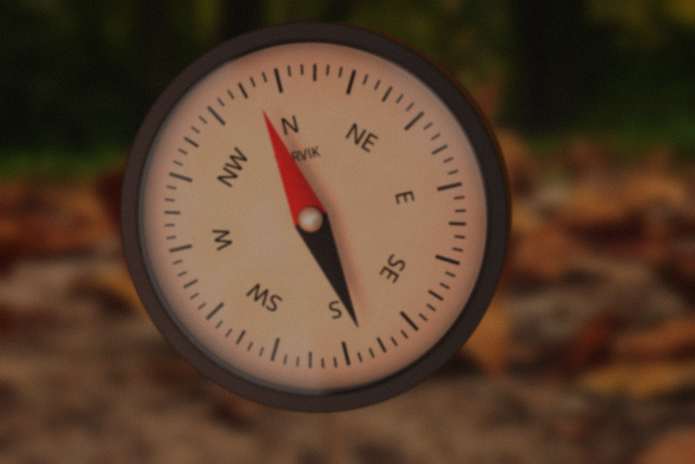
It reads 350 °
